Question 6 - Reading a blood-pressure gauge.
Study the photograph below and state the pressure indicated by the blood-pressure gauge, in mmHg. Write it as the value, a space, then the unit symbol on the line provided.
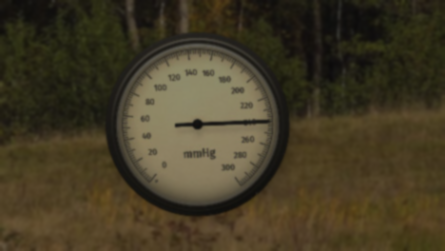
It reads 240 mmHg
